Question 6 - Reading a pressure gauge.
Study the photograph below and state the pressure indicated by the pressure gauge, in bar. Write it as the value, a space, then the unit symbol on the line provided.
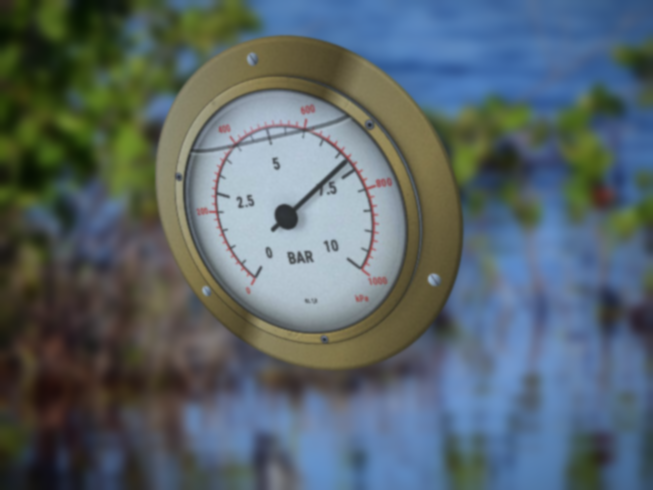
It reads 7.25 bar
